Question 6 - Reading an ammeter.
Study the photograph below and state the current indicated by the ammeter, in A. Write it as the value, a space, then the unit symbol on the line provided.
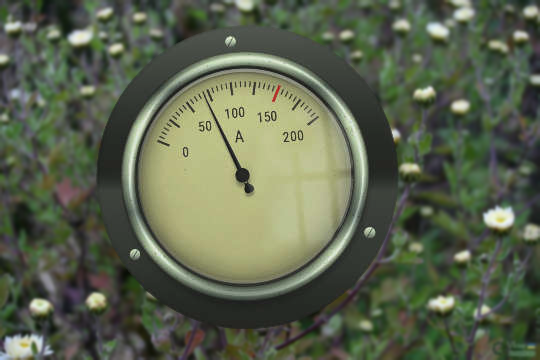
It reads 70 A
